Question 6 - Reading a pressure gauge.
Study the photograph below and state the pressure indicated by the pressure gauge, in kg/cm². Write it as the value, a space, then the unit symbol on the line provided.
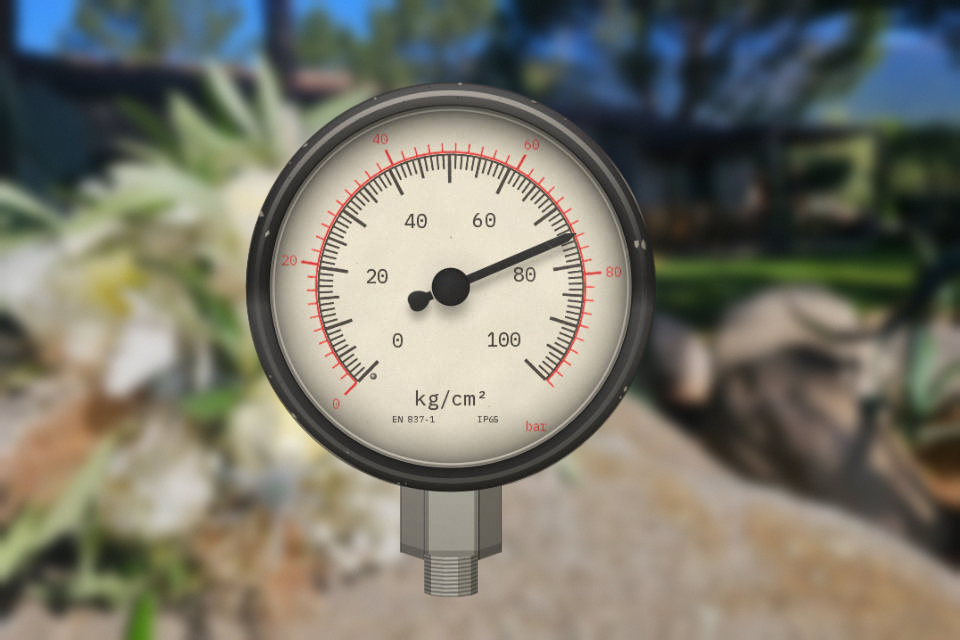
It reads 75 kg/cm²
